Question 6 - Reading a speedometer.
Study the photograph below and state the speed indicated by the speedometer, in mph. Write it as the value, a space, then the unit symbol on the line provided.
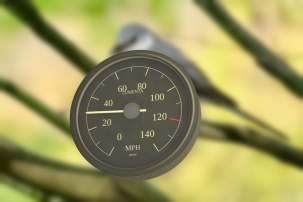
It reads 30 mph
